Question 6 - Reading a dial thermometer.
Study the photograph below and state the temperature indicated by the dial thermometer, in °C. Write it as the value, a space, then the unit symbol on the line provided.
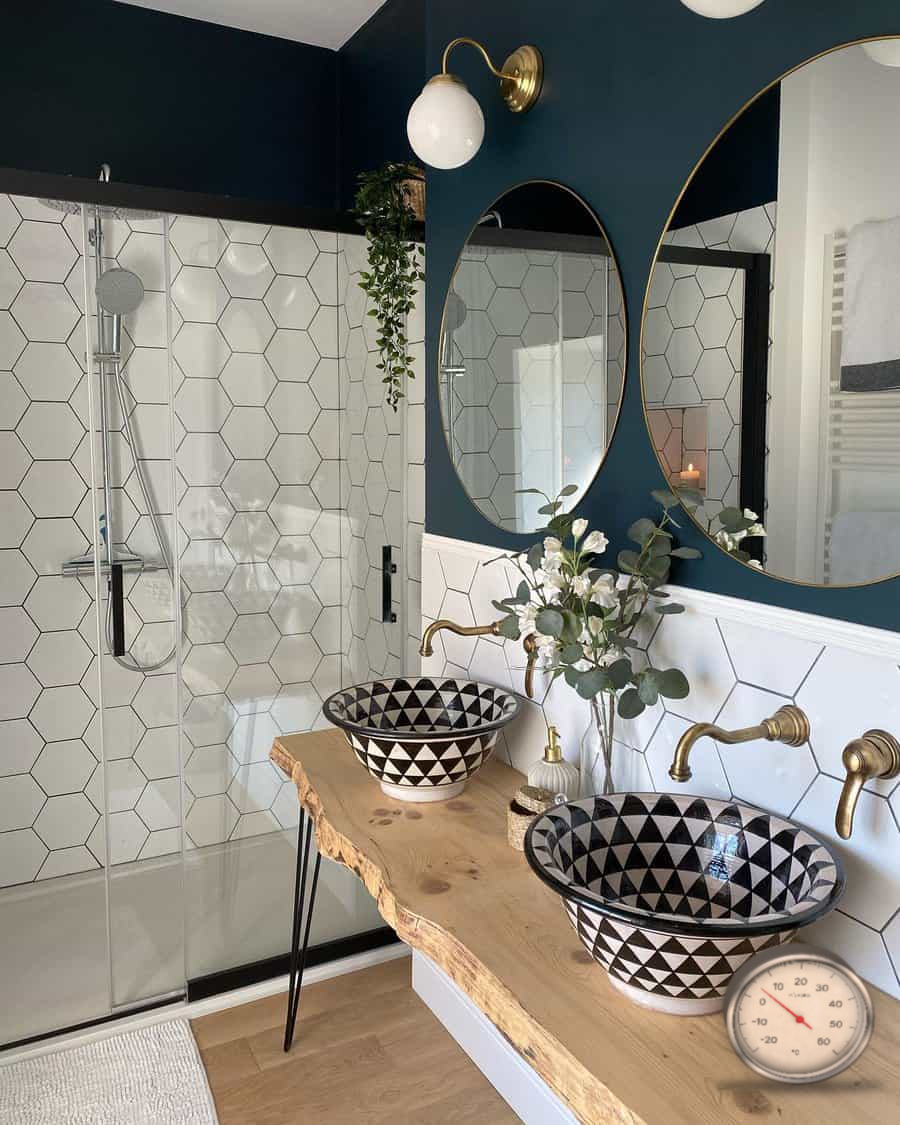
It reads 5 °C
